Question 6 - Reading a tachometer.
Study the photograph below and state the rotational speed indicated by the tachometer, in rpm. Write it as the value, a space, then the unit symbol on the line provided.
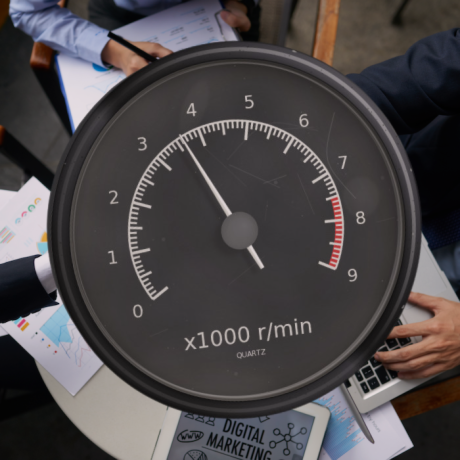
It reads 3600 rpm
